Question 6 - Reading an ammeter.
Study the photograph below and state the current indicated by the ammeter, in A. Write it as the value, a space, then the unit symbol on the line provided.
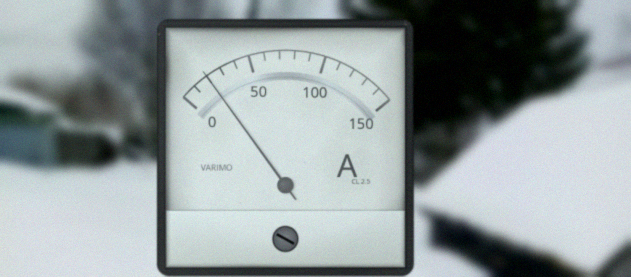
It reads 20 A
